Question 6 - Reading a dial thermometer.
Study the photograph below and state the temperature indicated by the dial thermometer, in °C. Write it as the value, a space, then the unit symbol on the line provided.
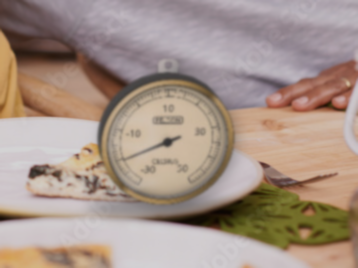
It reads -20 °C
